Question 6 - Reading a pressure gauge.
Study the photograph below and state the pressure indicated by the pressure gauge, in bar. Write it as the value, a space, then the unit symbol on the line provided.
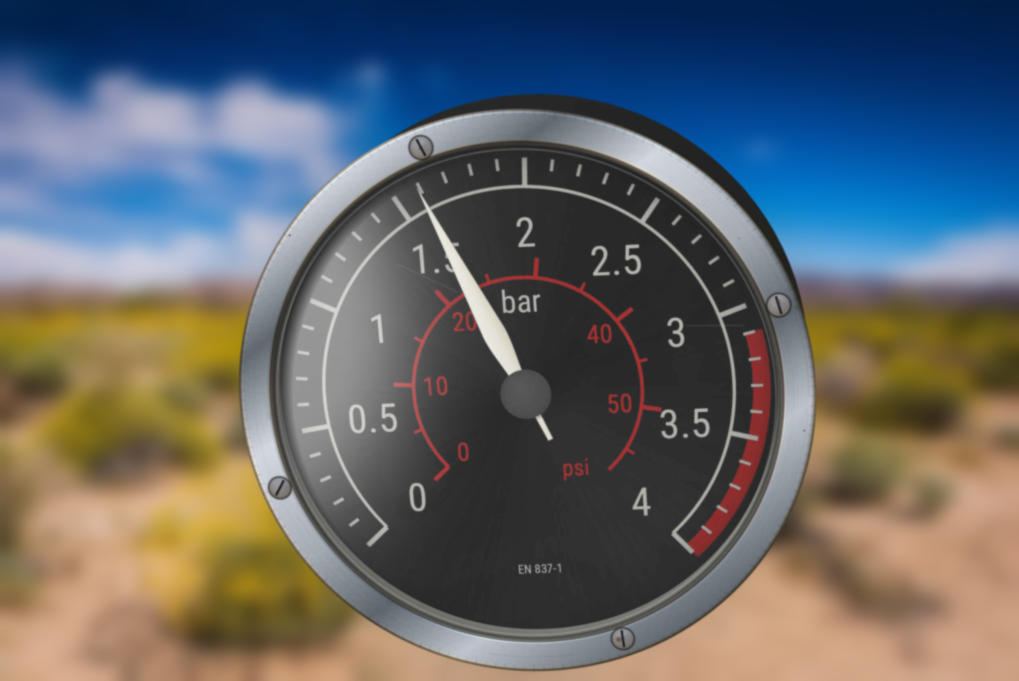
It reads 1.6 bar
